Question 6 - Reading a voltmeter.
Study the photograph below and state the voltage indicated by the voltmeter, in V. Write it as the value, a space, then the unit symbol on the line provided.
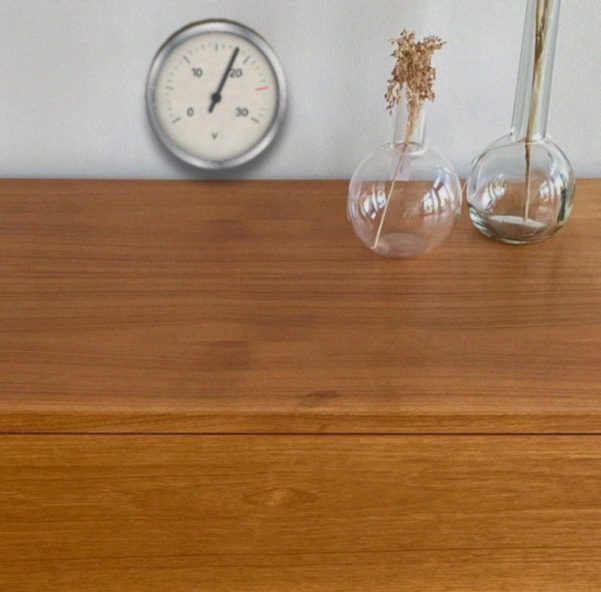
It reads 18 V
